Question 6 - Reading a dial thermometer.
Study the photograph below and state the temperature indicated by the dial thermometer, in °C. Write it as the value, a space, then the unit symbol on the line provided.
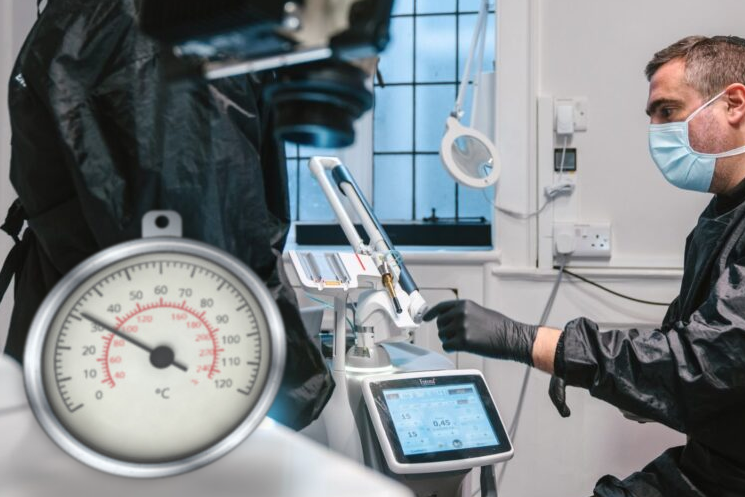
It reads 32 °C
